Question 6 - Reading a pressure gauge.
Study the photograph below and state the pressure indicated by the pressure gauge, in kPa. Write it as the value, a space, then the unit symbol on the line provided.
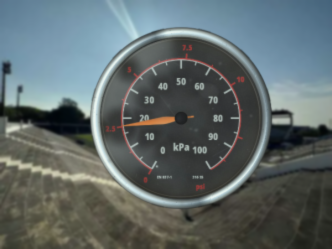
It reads 17.5 kPa
